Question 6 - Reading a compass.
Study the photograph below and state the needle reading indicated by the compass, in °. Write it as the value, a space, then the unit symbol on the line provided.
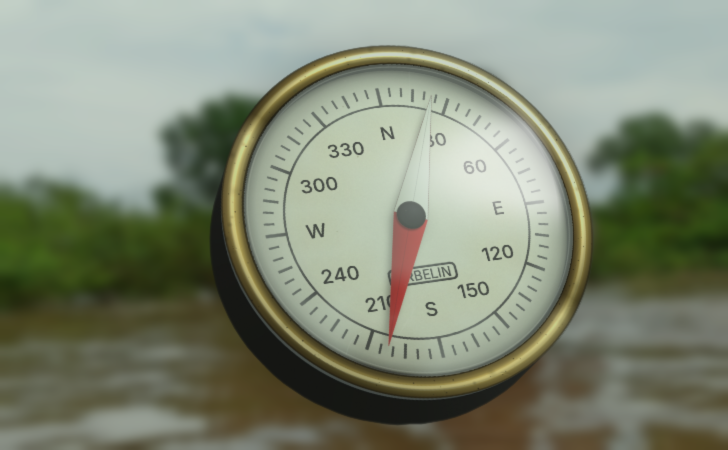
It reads 202.5 °
